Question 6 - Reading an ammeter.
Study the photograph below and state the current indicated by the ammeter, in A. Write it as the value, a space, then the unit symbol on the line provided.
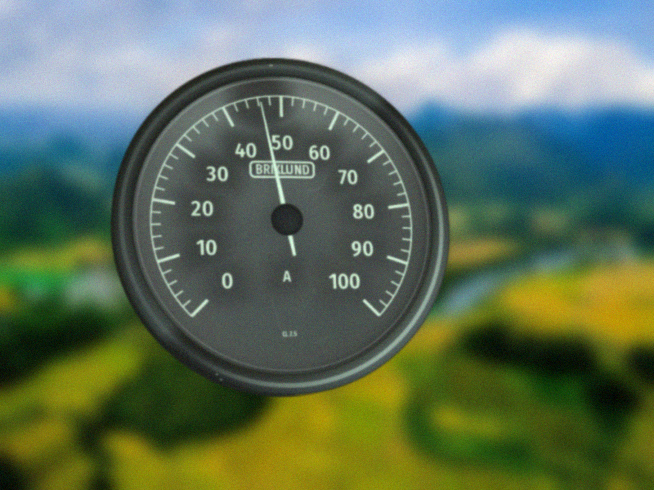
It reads 46 A
